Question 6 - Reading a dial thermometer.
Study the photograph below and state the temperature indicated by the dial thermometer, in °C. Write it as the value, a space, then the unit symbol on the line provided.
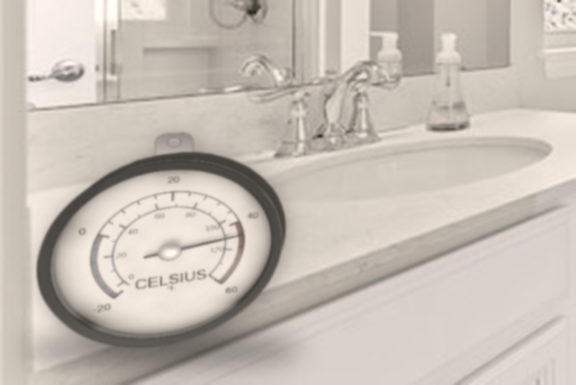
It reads 44 °C
